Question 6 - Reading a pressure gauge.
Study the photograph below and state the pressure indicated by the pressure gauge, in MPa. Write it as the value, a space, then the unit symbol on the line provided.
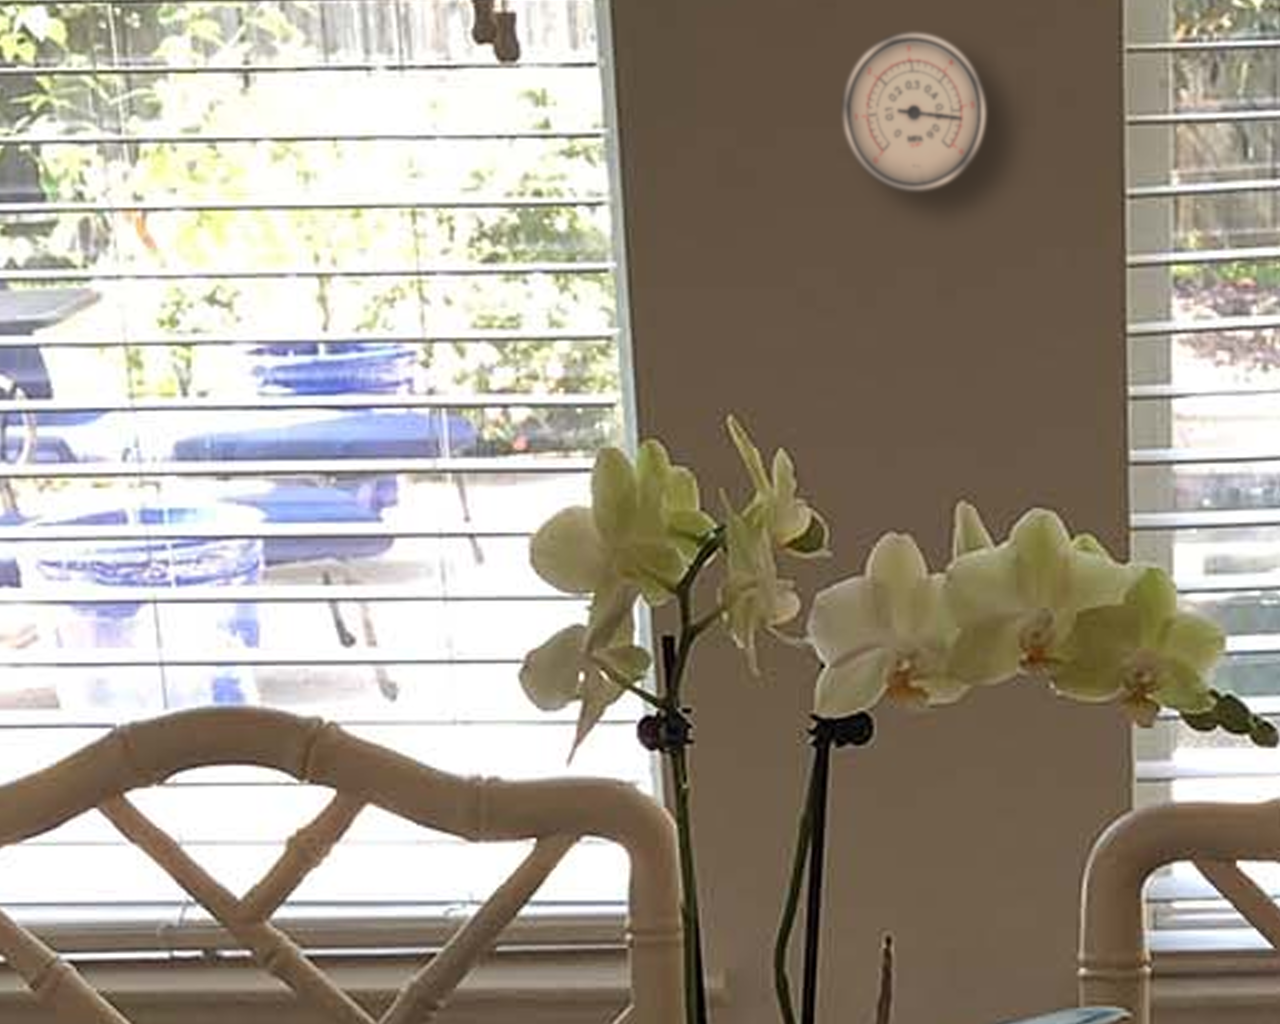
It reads 0.52 MPa
